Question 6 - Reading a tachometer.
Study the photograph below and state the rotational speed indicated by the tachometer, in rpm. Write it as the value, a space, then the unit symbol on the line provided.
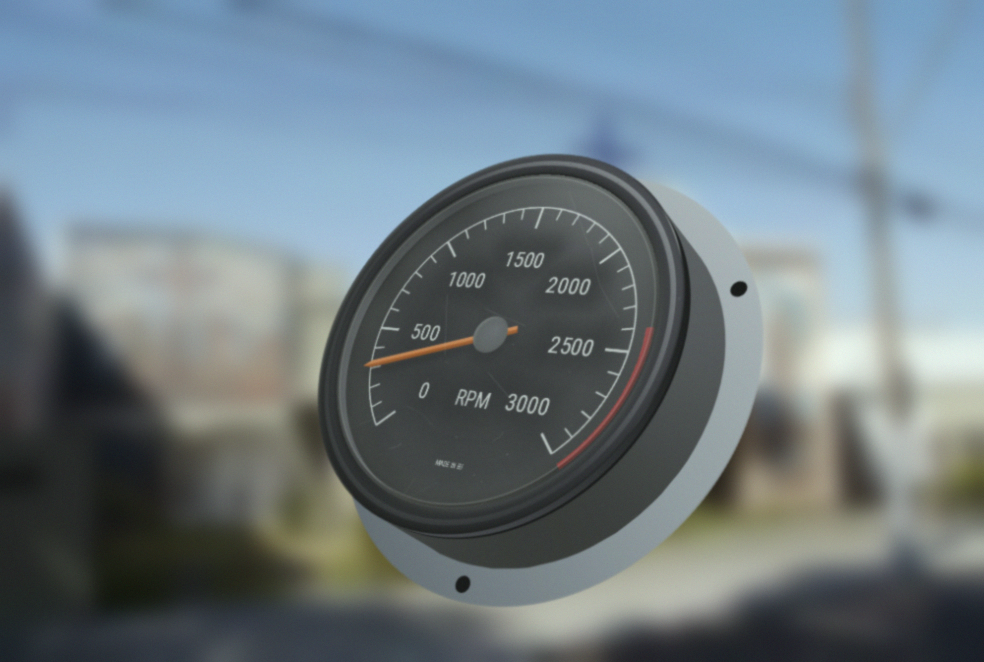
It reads 300 rpm
